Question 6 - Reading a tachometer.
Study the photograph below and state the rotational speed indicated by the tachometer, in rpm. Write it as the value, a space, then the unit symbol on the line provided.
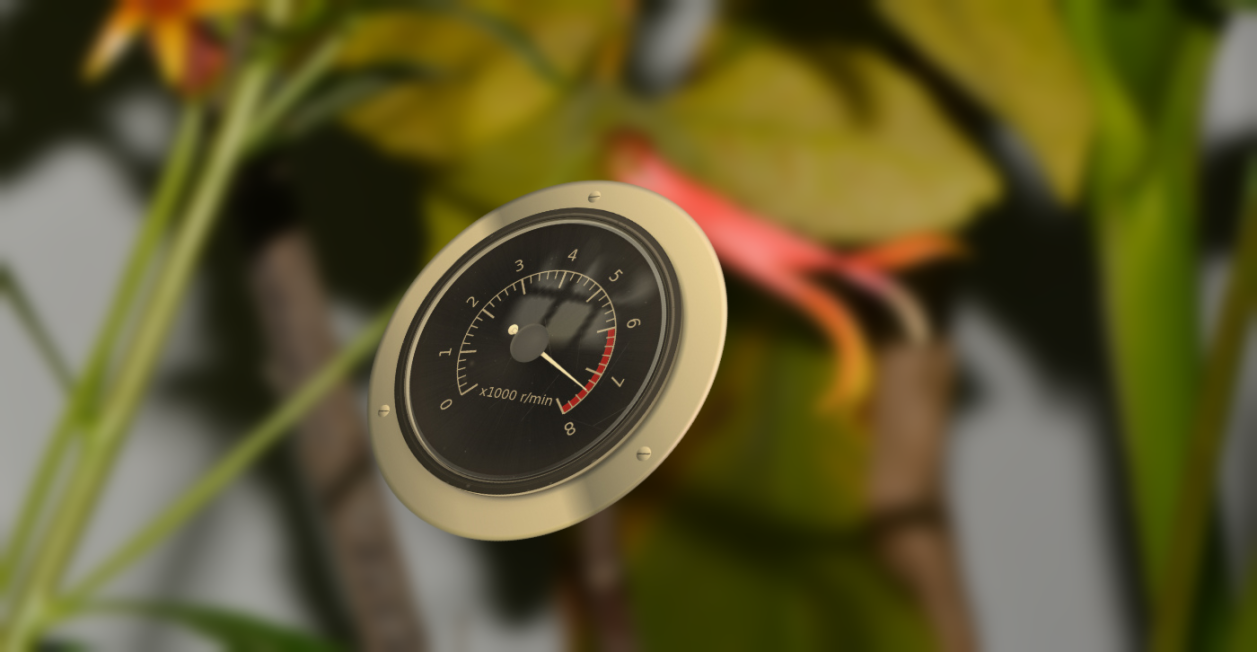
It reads 7400 rpm
